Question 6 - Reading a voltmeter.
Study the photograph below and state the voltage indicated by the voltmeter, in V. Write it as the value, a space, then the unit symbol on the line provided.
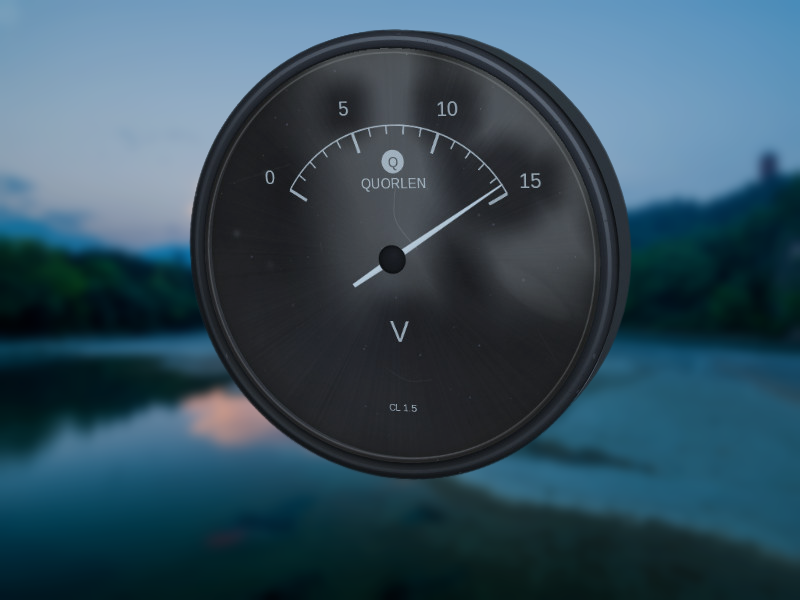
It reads 14.5 V
